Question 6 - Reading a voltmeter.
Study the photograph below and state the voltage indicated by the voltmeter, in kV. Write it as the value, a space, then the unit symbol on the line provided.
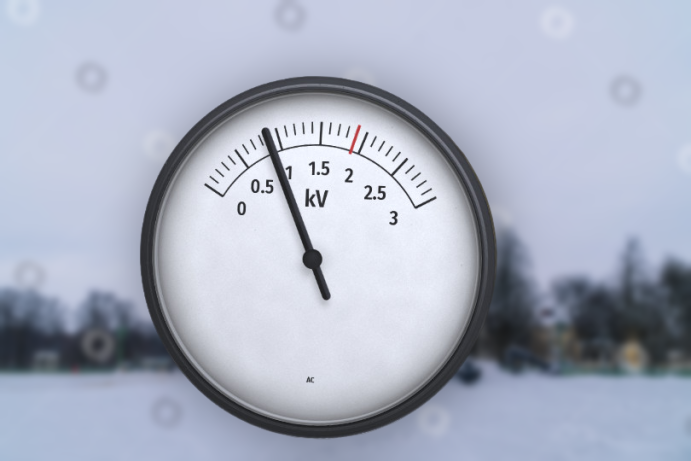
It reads 0.9 kV
